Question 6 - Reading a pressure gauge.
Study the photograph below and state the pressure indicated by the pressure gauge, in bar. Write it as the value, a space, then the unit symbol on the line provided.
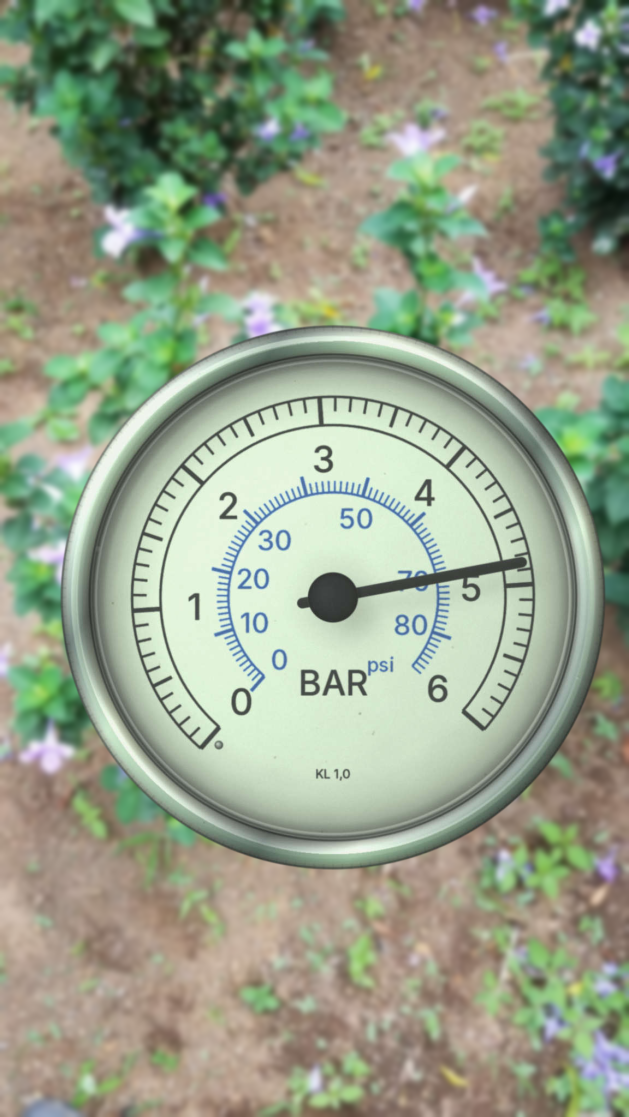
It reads 4.85 bar
